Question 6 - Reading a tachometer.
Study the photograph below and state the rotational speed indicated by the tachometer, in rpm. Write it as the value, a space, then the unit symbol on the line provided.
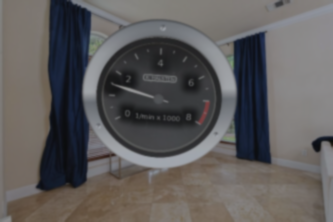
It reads 1500 rpm
